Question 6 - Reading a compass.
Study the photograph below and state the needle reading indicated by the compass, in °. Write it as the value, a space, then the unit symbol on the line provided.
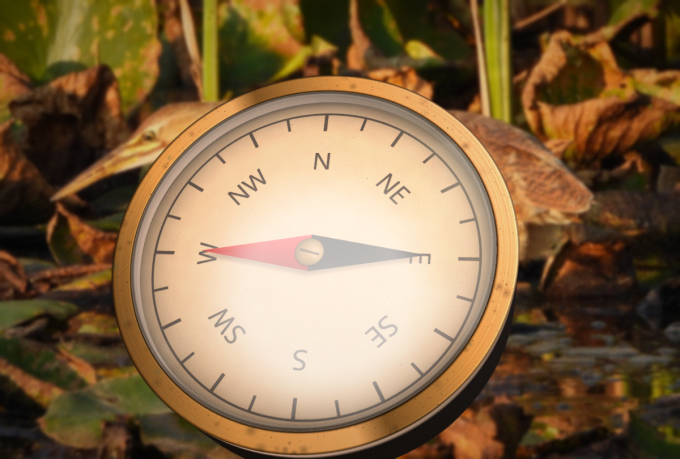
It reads 270 °
